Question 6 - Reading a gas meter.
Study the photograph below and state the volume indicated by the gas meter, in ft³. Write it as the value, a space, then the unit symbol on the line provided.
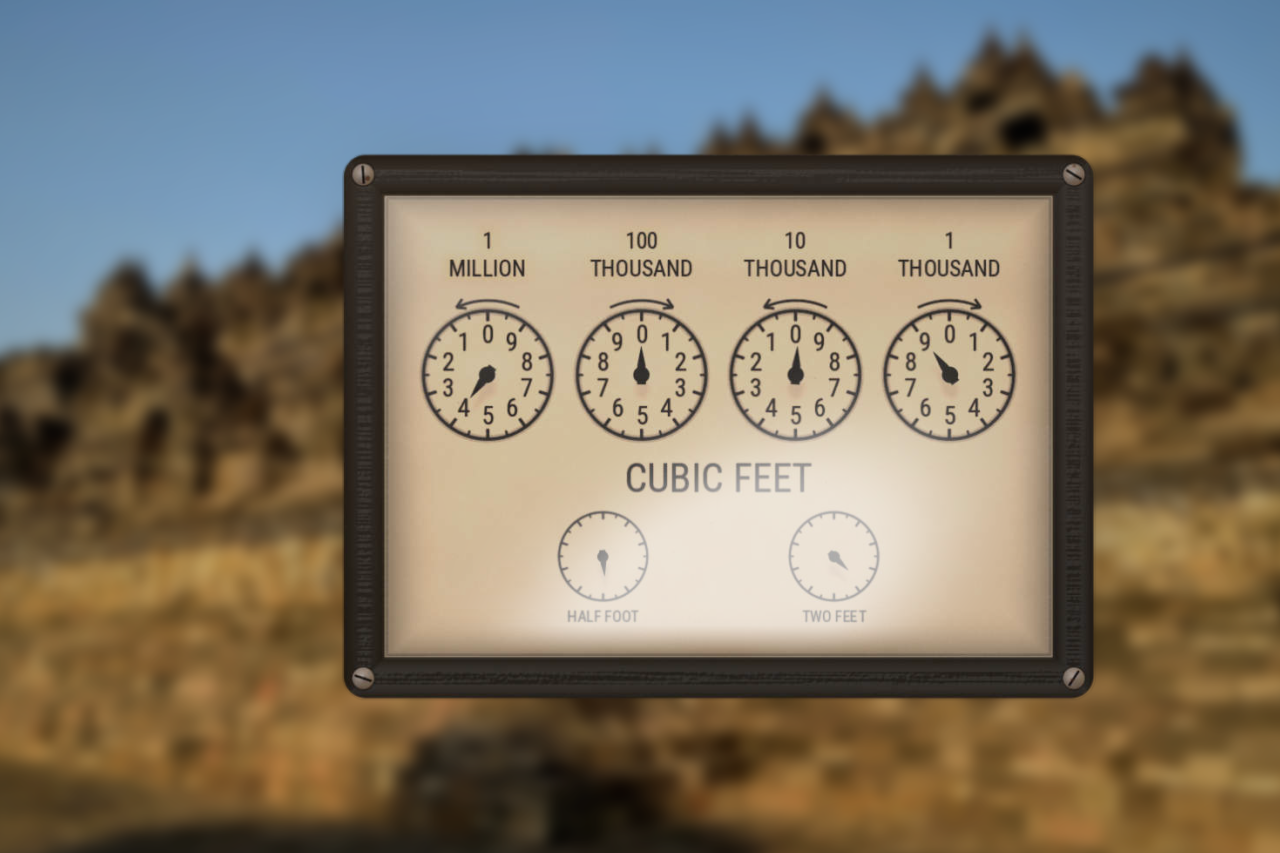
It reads 399900 ft³
